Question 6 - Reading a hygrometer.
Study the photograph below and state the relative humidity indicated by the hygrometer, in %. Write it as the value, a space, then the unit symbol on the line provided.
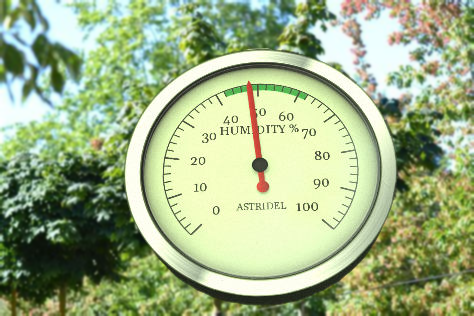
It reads 48 %
